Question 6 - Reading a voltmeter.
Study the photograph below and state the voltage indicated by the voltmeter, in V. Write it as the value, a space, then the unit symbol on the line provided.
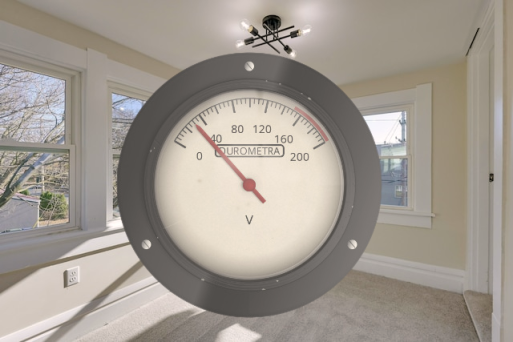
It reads 30 V
